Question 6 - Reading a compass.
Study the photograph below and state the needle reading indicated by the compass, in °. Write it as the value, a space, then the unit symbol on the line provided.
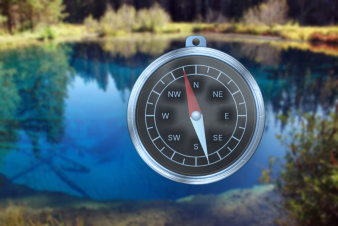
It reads 345 °
